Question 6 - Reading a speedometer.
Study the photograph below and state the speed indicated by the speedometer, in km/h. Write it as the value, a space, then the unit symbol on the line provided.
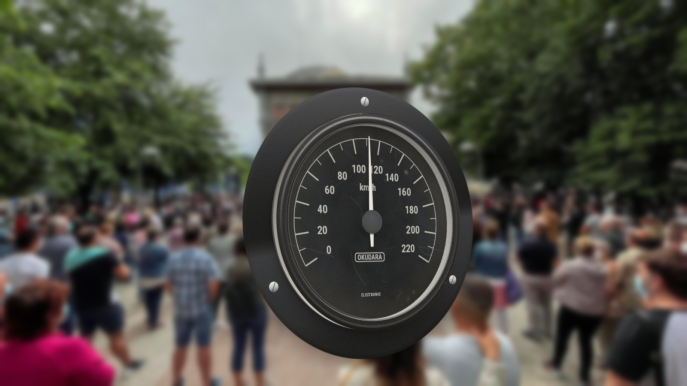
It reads 110 km/h
